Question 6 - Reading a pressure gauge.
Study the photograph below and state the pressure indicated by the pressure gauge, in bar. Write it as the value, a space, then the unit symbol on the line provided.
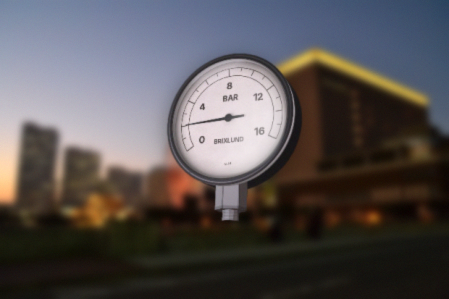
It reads 2 bar
